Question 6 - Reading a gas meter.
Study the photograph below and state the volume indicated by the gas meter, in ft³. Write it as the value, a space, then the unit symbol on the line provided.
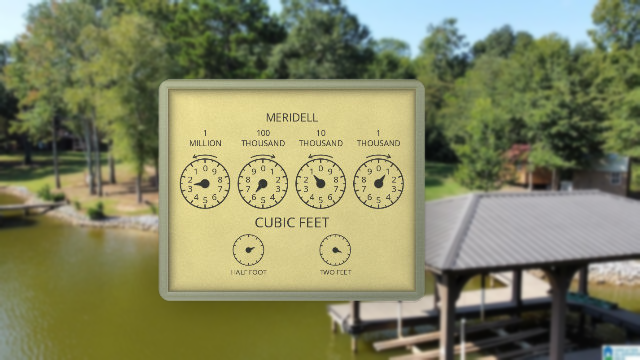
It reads 261100 ft³
